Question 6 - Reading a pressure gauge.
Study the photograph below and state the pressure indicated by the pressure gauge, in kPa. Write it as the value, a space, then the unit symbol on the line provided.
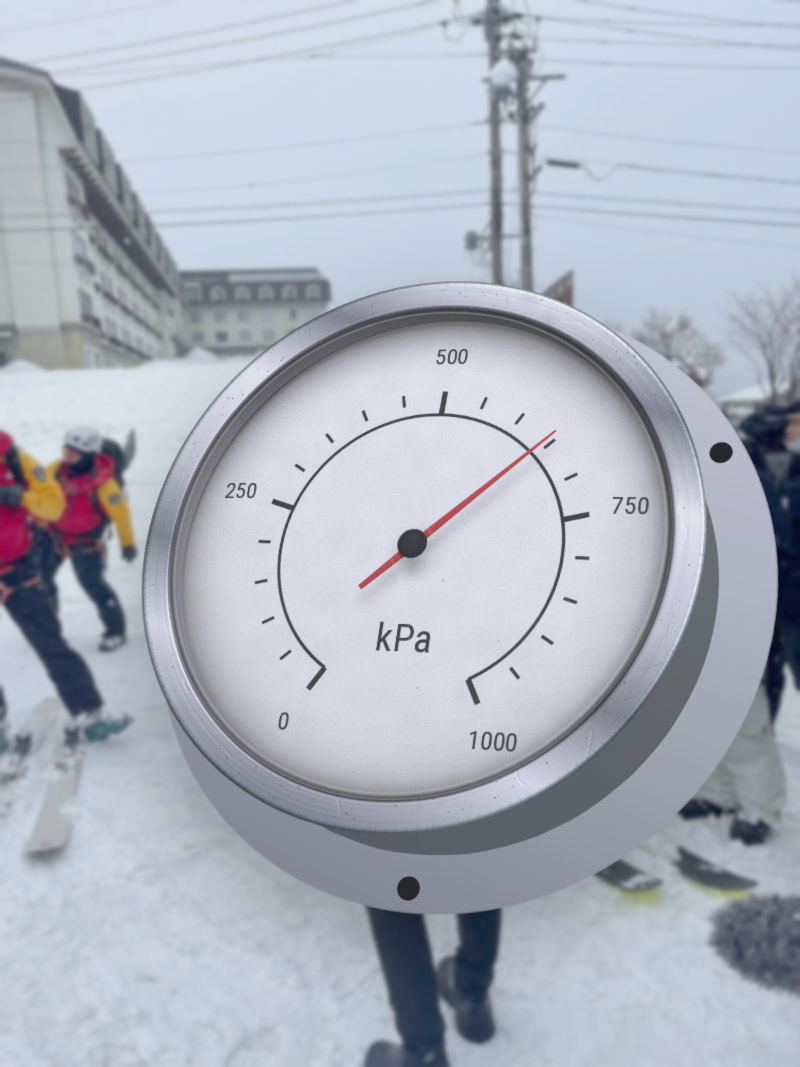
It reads 650 kPa
